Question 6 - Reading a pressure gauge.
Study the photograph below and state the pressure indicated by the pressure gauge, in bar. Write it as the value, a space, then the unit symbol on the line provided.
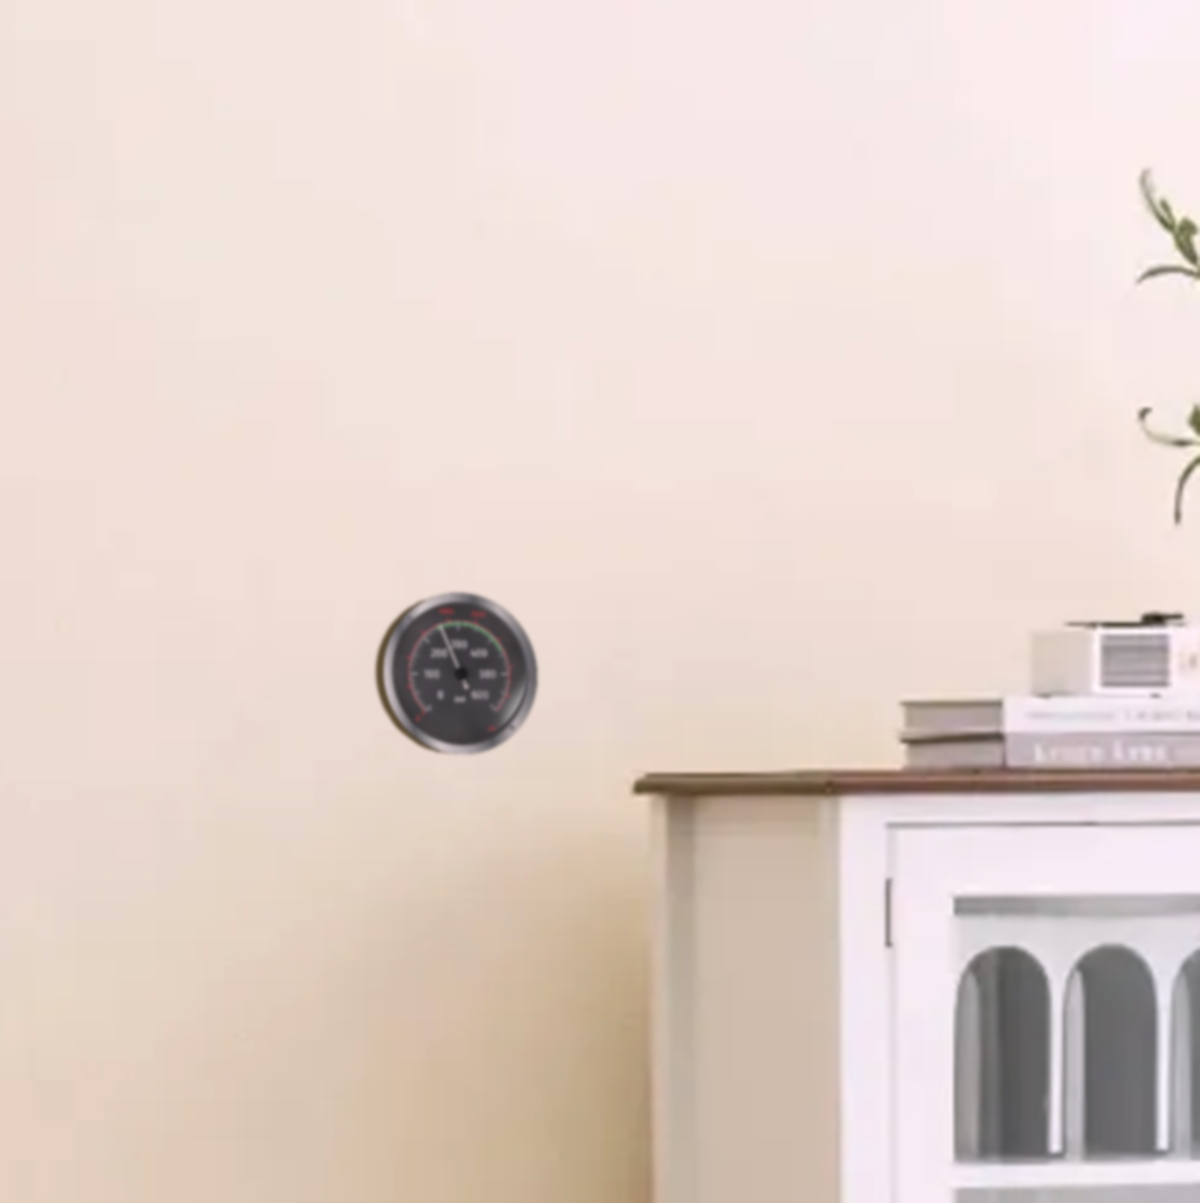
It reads 250 bar
